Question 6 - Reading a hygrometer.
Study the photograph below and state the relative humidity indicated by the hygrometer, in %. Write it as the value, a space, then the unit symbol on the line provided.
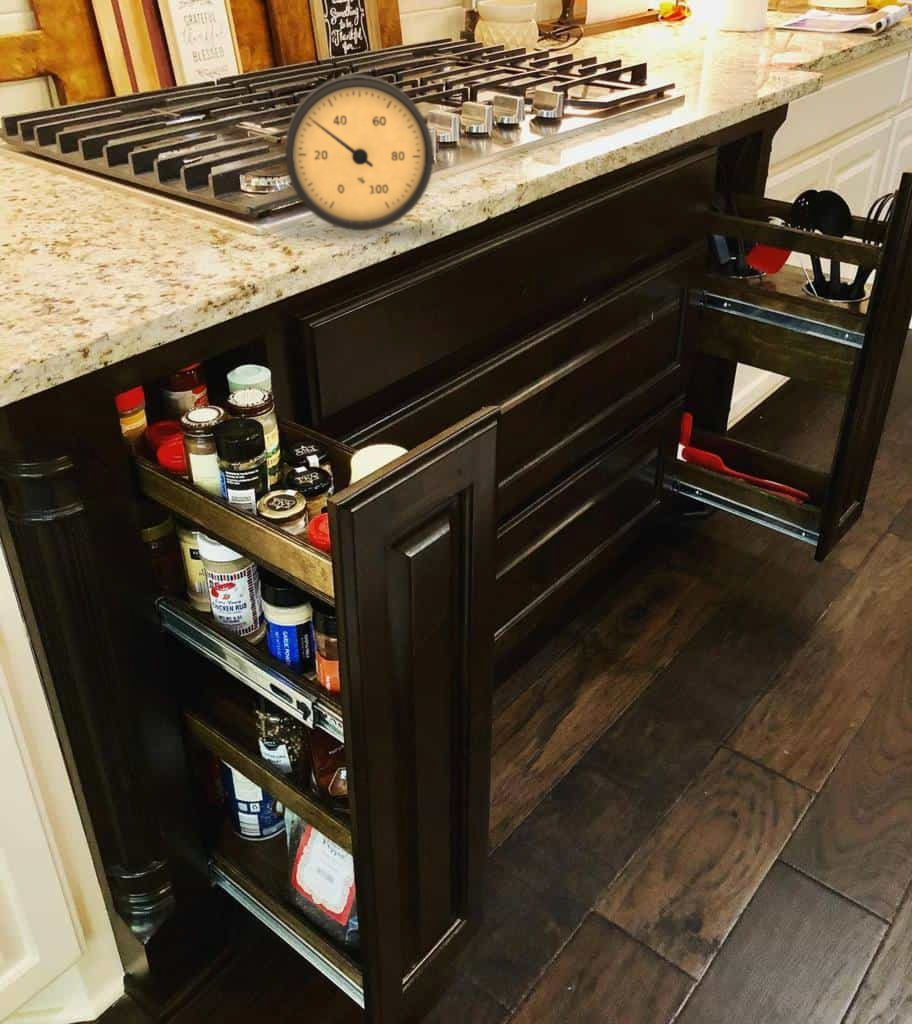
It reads 32 %
